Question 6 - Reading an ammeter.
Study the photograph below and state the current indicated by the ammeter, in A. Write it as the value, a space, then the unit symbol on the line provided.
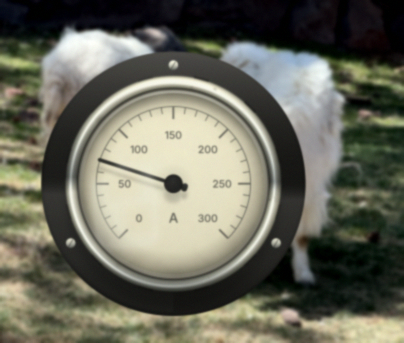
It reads 70 A
